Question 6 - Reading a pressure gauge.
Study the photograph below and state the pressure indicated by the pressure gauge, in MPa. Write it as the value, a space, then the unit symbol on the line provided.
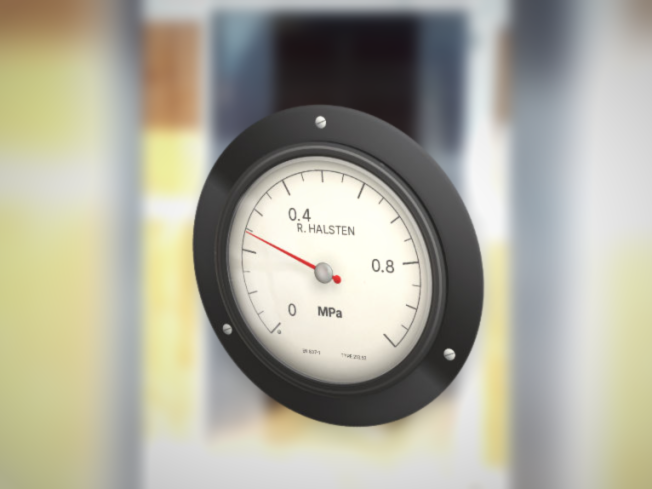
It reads 0.25 MPa
